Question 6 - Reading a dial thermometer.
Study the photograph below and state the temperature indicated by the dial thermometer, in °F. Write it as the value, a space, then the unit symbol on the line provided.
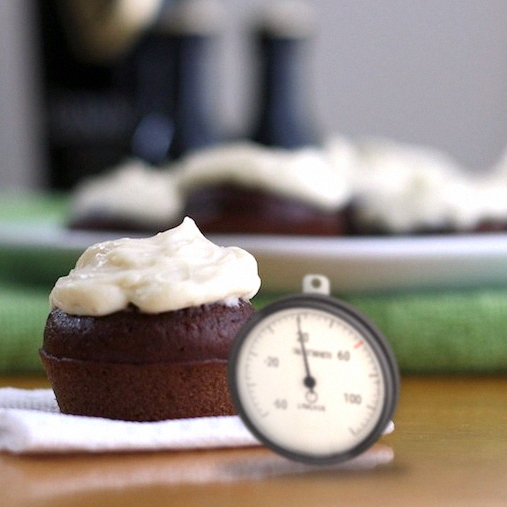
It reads 20 °F
